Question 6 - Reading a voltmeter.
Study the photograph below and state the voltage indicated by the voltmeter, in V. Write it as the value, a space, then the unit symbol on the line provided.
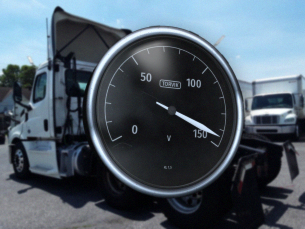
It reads 145 V
